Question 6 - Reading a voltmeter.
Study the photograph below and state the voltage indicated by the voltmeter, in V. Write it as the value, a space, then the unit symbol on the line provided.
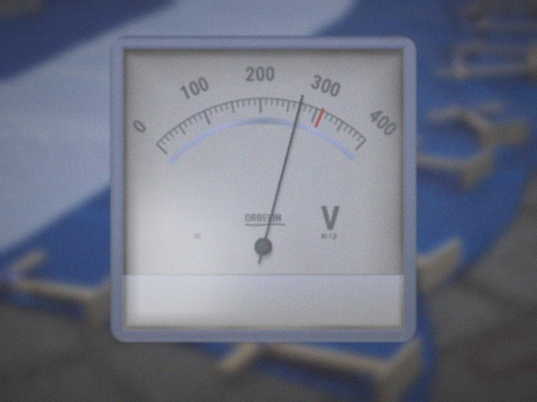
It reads 270 V
